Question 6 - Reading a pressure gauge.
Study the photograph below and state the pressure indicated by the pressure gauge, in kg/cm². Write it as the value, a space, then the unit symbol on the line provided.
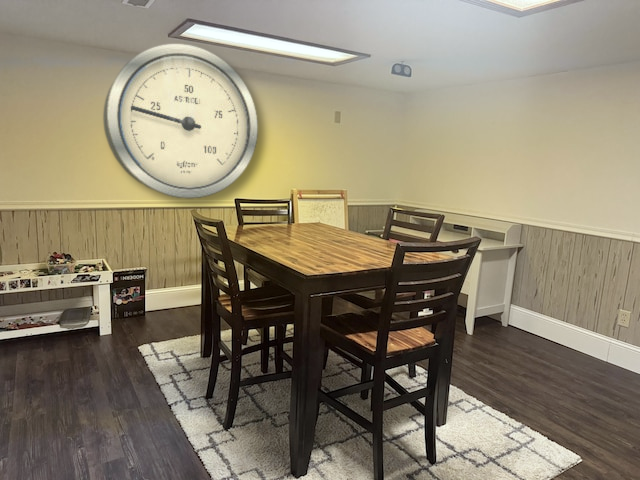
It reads 20 kg/cm²
